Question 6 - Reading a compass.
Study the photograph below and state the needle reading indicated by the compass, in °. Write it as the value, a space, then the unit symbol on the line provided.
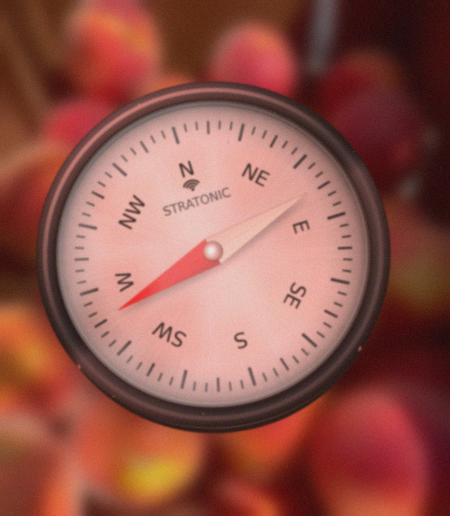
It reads 255 °
